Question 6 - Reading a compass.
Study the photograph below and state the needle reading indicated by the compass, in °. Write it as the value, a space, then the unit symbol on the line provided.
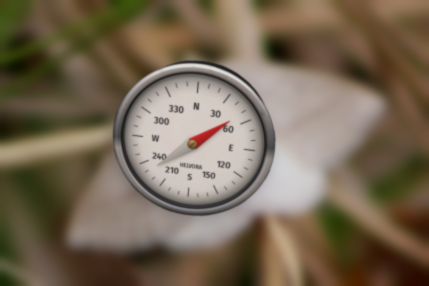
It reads 50 °
